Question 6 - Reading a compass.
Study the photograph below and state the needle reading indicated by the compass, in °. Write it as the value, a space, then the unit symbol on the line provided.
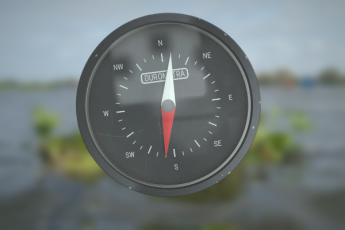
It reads 190 °
